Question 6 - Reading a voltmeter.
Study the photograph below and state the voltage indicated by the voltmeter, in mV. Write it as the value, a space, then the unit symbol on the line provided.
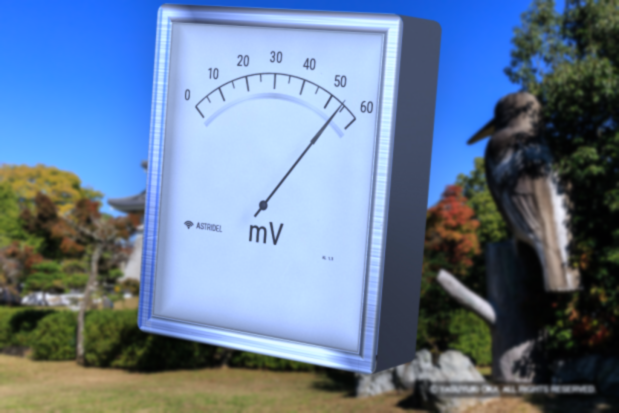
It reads 55 mV
